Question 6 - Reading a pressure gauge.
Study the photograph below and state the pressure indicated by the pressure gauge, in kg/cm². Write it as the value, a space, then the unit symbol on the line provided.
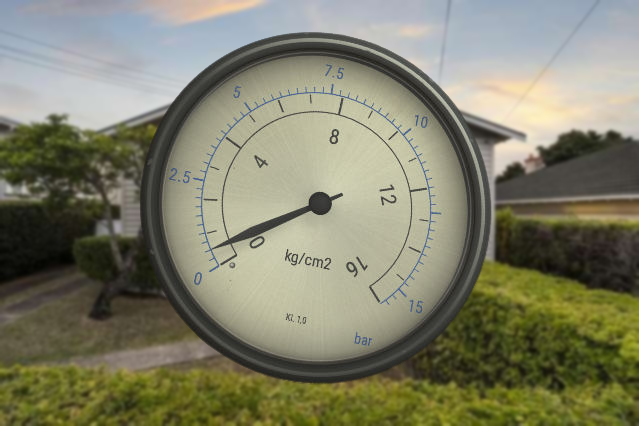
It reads 0.5 kg/cm²
